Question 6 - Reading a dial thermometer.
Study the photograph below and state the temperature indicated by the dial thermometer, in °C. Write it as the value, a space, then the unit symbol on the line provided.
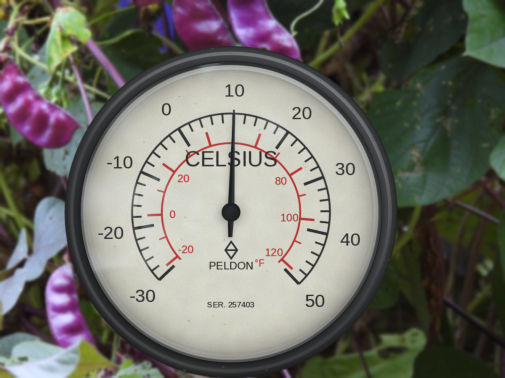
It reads 10 °C
